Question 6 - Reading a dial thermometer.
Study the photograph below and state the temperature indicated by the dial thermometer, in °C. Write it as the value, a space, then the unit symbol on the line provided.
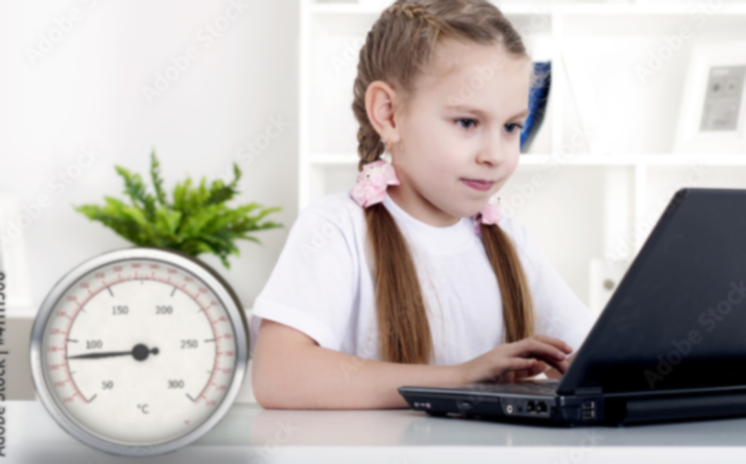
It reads 87.5 °C
